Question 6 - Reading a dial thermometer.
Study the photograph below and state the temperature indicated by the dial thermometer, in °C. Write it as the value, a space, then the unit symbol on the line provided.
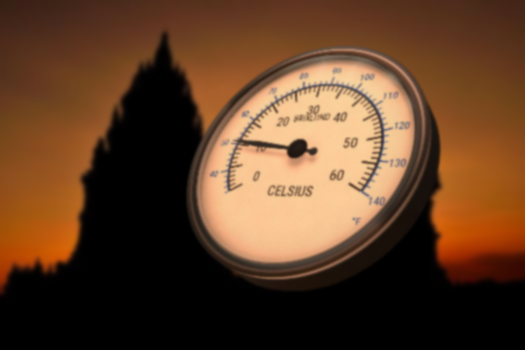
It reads 10 °C
